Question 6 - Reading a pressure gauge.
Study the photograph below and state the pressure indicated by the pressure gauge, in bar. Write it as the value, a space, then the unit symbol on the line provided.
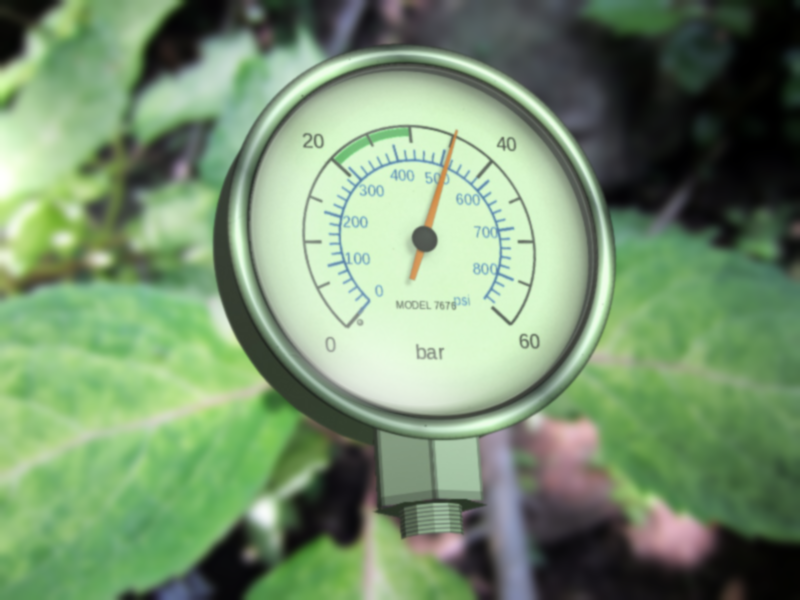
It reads 35 bar
